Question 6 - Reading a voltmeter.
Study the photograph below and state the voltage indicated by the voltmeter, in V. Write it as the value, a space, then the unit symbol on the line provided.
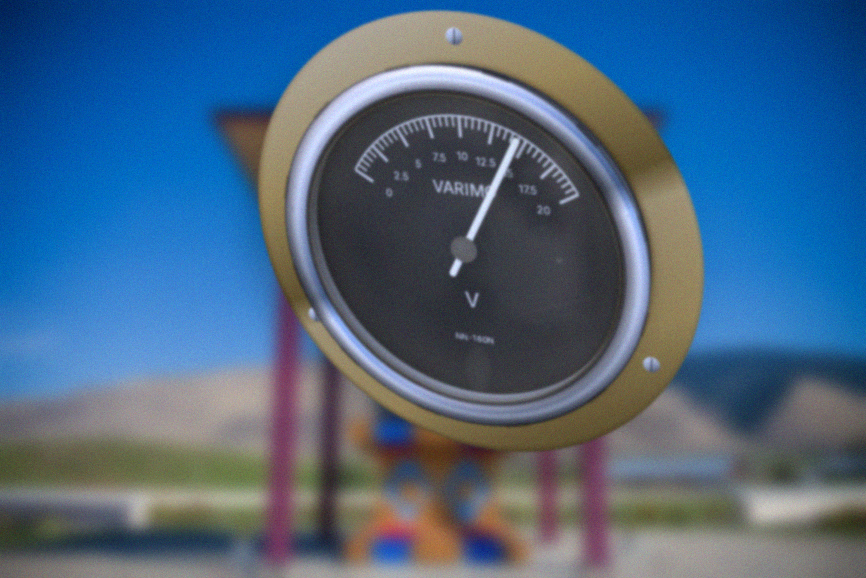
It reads 14.5 V
